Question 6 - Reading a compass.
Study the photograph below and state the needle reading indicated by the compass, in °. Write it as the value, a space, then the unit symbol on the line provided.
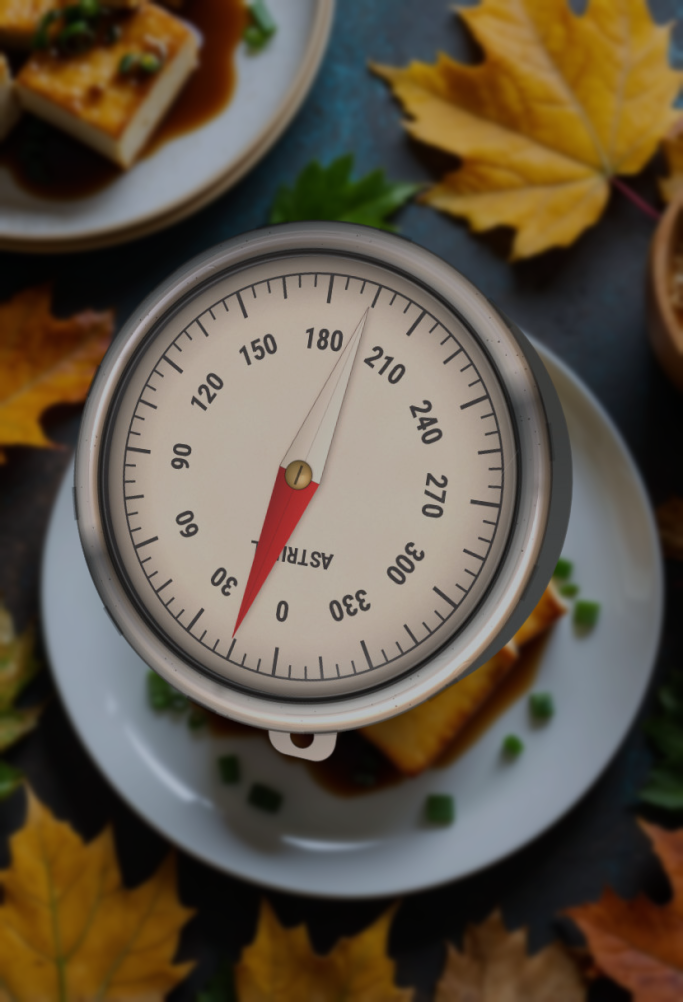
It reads 15 °
